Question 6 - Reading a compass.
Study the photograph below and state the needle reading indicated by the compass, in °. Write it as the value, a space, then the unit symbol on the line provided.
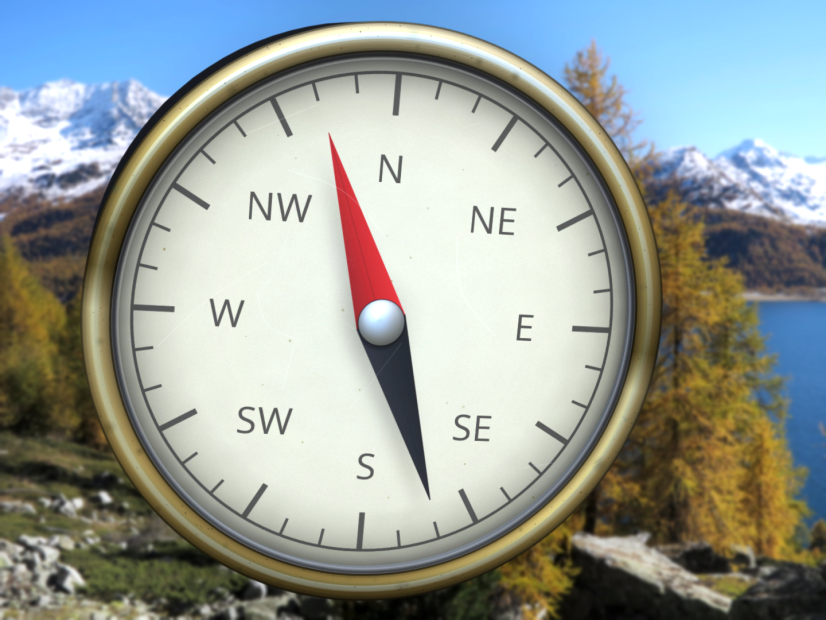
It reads 340 °
